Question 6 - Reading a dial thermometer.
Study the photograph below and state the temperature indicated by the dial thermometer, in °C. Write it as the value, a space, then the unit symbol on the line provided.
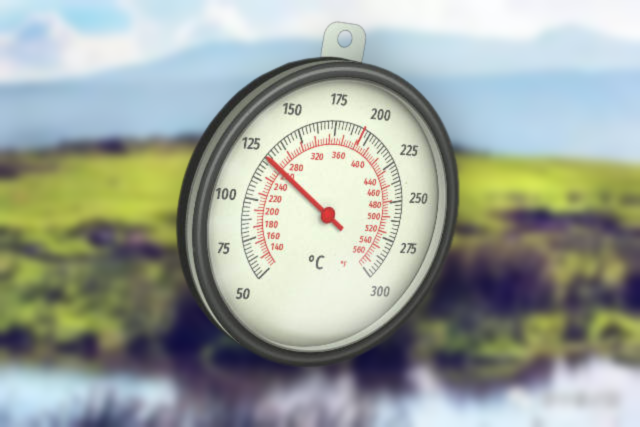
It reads 125 °C
